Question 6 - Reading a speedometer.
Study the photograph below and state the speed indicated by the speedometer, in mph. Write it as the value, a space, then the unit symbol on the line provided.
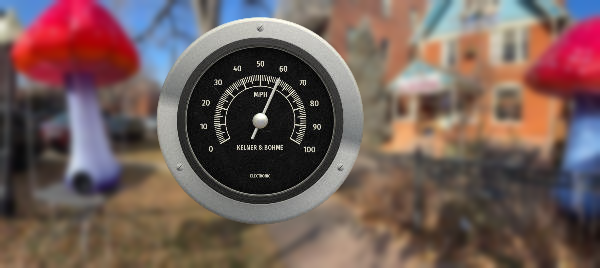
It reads 60 mph
